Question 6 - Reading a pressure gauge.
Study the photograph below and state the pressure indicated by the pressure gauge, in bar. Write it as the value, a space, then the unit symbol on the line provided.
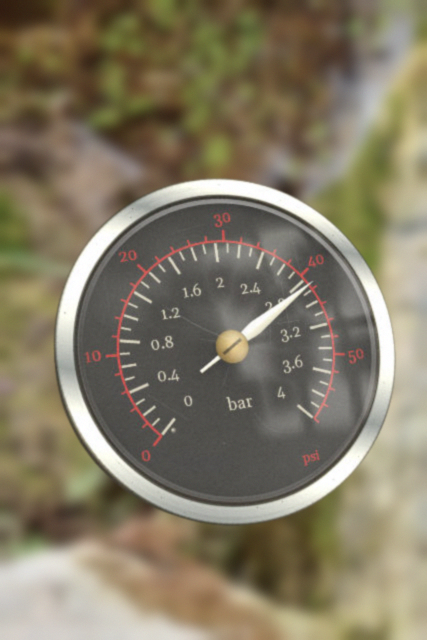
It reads 2.85 bar
